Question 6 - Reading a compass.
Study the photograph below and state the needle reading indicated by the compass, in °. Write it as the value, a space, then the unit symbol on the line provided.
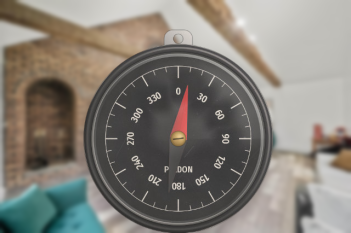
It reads 10 °
